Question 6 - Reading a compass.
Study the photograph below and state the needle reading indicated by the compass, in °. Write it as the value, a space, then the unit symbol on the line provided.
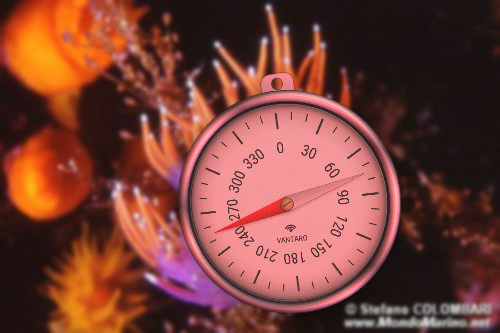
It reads 255 °
